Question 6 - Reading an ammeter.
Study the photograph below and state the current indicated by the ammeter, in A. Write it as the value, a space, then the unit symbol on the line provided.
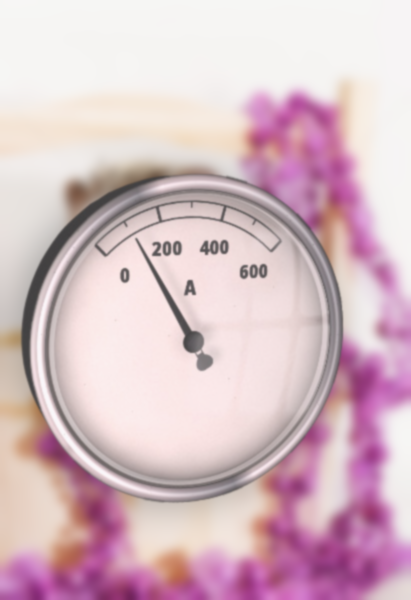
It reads 100 A
